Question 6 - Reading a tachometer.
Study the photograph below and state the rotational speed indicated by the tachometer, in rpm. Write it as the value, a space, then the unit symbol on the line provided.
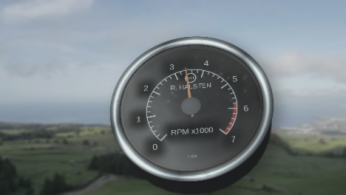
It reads 3400 rpm
